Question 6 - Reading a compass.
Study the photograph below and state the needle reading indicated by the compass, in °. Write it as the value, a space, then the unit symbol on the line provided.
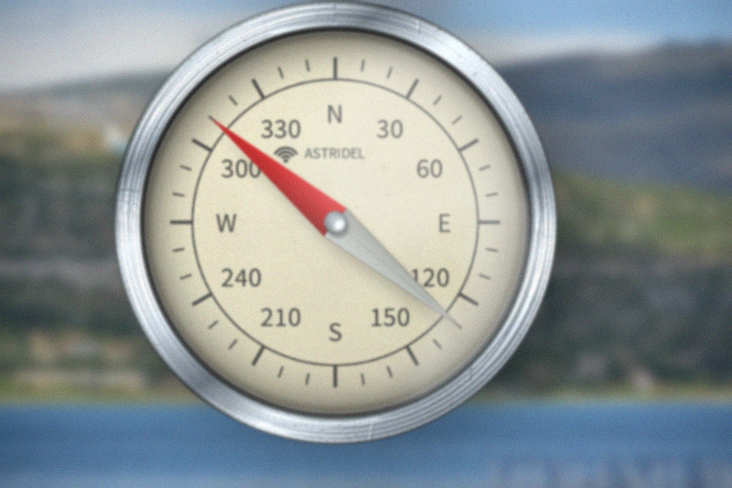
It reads 310 °
